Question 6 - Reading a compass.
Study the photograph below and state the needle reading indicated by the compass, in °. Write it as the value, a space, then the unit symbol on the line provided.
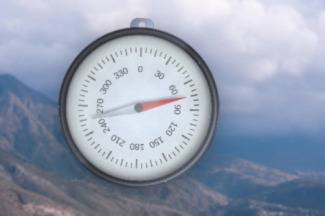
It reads 75 °
